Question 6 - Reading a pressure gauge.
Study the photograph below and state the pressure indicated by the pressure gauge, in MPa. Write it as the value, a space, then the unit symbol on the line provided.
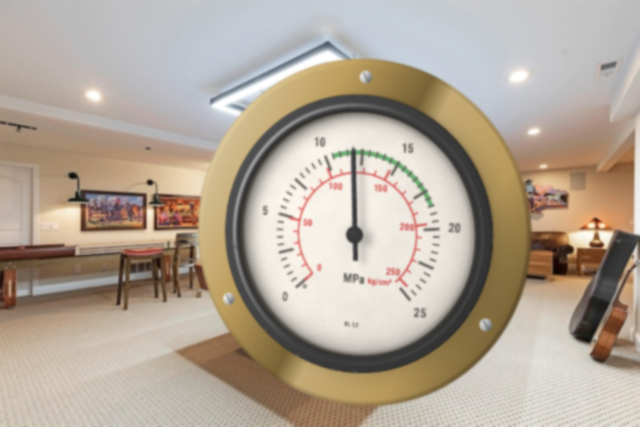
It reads 12 MPa
